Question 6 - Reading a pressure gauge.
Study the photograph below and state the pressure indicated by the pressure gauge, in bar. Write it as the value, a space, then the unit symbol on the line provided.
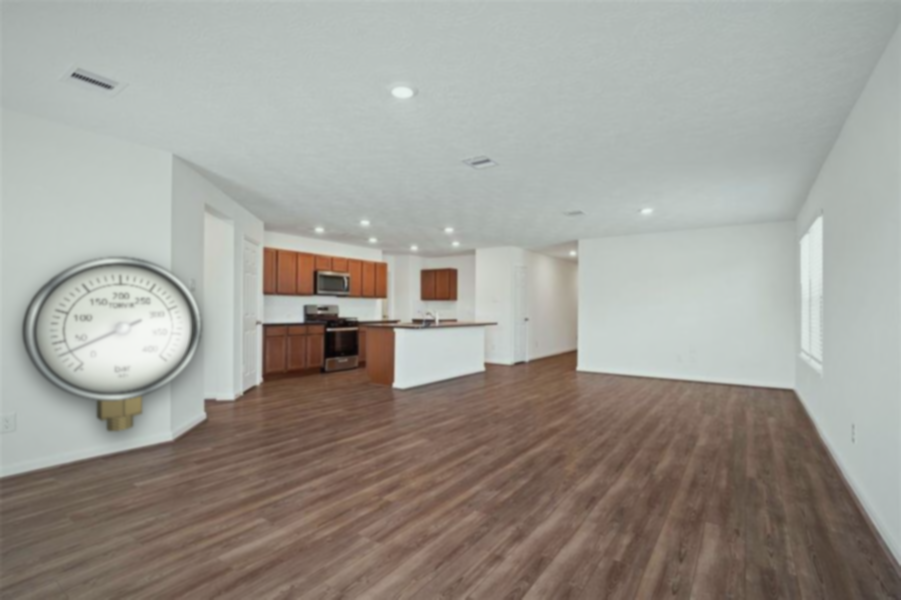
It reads 30 bar
